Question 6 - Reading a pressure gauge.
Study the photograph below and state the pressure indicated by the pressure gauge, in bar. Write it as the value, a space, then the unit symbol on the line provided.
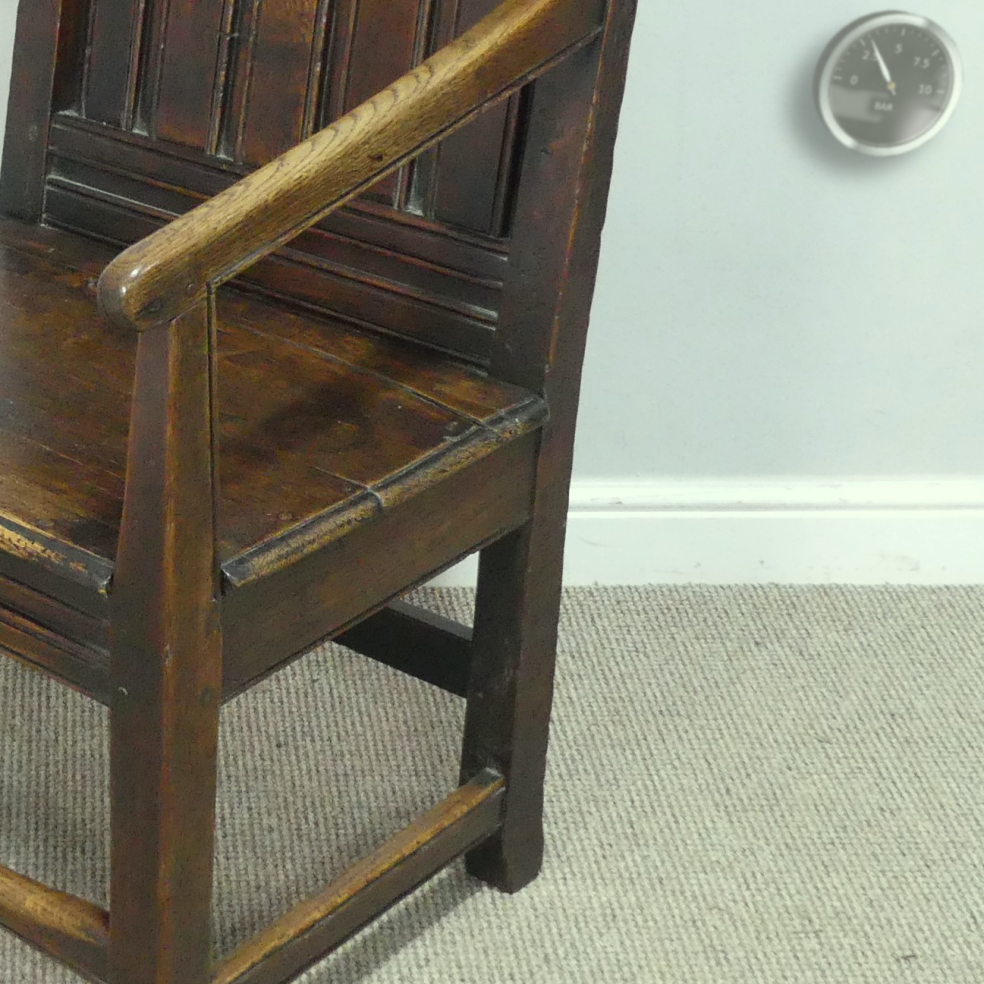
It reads 3 bar
